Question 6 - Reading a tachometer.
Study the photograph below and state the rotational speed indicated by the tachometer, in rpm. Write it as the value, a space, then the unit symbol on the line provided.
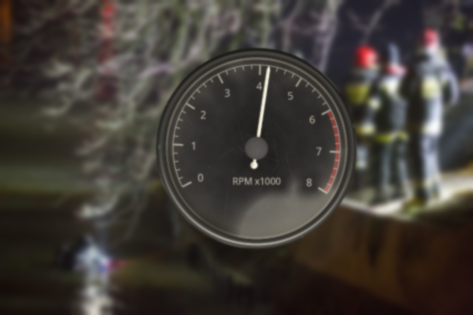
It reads 4200 rpm
